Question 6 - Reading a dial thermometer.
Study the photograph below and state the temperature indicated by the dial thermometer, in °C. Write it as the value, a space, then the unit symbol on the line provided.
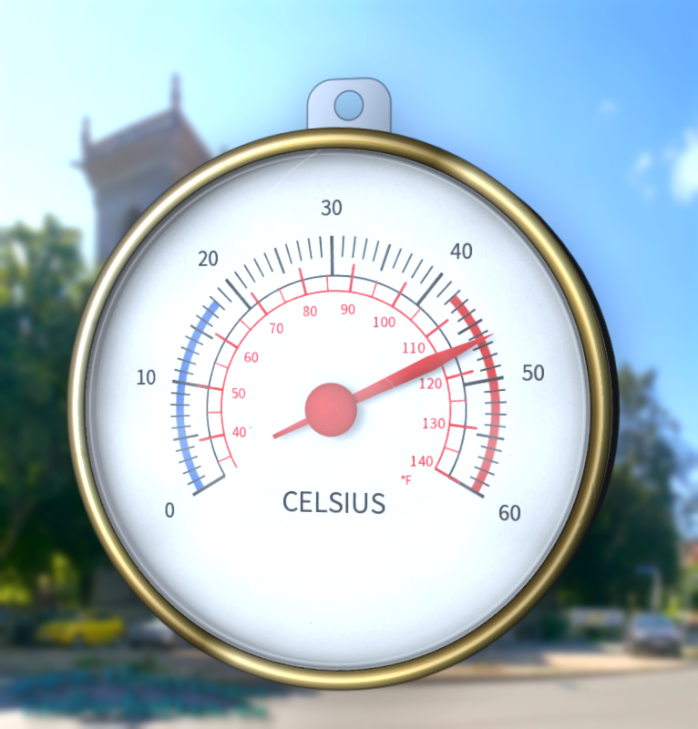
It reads 46.5 °C
